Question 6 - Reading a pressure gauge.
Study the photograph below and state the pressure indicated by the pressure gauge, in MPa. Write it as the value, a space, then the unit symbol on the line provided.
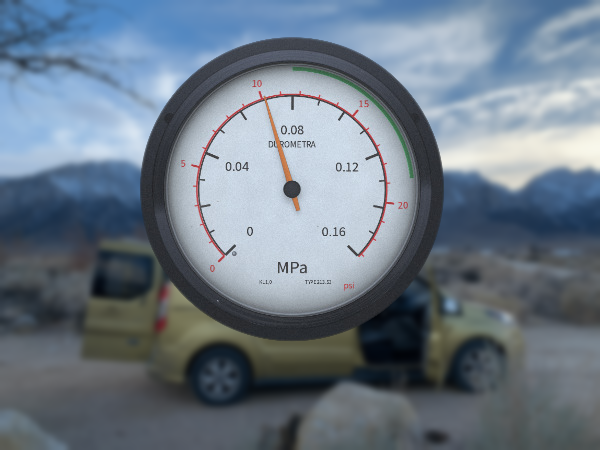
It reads 0.07 MPa
